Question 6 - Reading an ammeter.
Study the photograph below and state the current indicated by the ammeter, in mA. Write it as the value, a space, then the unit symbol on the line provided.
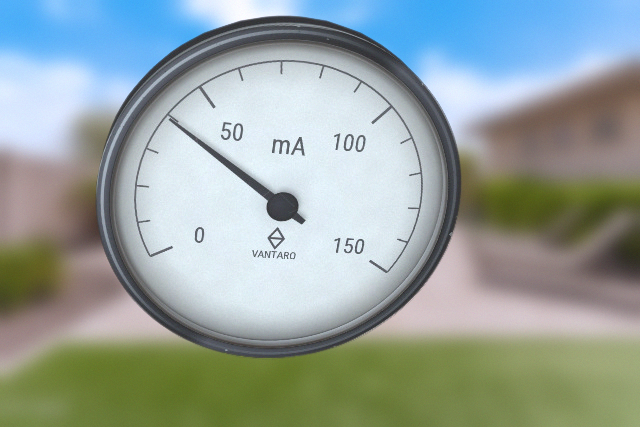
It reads 40 mA
